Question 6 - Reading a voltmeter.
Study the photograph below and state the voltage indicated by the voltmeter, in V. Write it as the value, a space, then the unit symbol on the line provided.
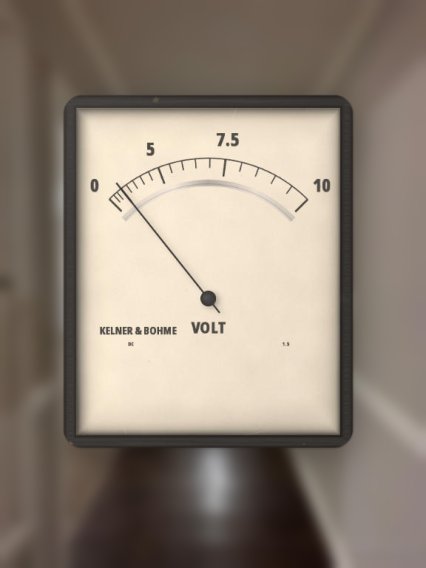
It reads 2.5 V
